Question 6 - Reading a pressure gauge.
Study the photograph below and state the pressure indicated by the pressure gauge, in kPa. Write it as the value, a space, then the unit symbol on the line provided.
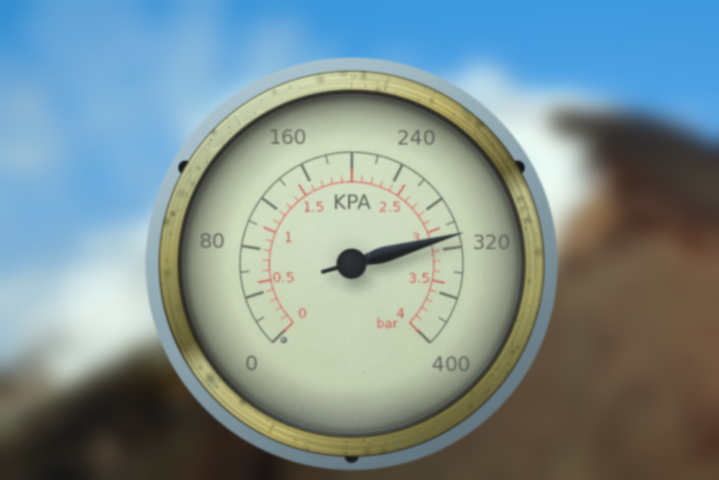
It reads 310 kPa
